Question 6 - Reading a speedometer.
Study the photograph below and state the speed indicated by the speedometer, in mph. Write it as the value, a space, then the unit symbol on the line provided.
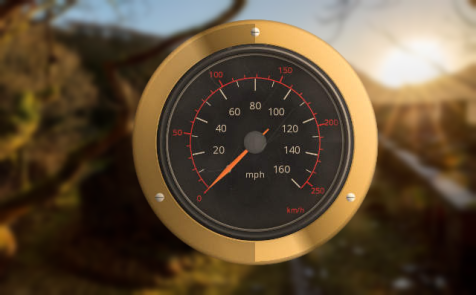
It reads 0 mph
